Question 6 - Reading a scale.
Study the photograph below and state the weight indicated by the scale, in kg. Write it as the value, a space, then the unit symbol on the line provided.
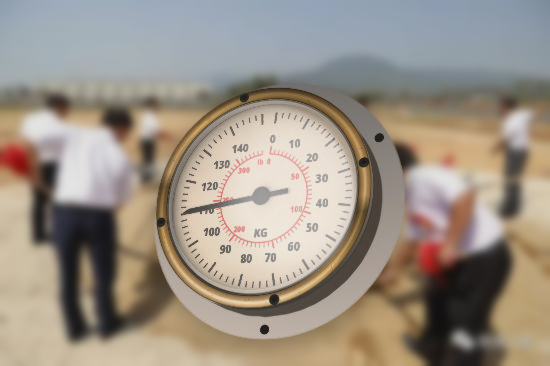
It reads 110 kg
